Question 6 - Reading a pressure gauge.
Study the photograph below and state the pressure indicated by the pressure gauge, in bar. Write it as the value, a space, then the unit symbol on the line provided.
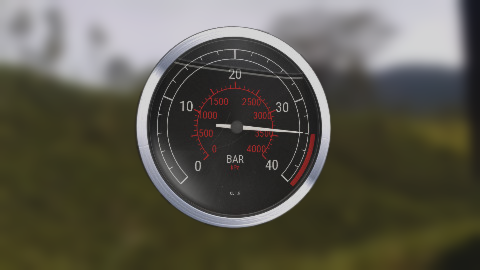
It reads 34 bar
